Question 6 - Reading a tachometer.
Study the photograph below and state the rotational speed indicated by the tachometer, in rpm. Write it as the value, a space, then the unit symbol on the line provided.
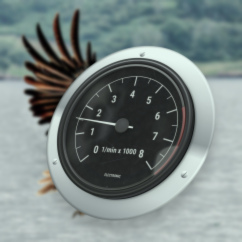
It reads 1500 rpm
